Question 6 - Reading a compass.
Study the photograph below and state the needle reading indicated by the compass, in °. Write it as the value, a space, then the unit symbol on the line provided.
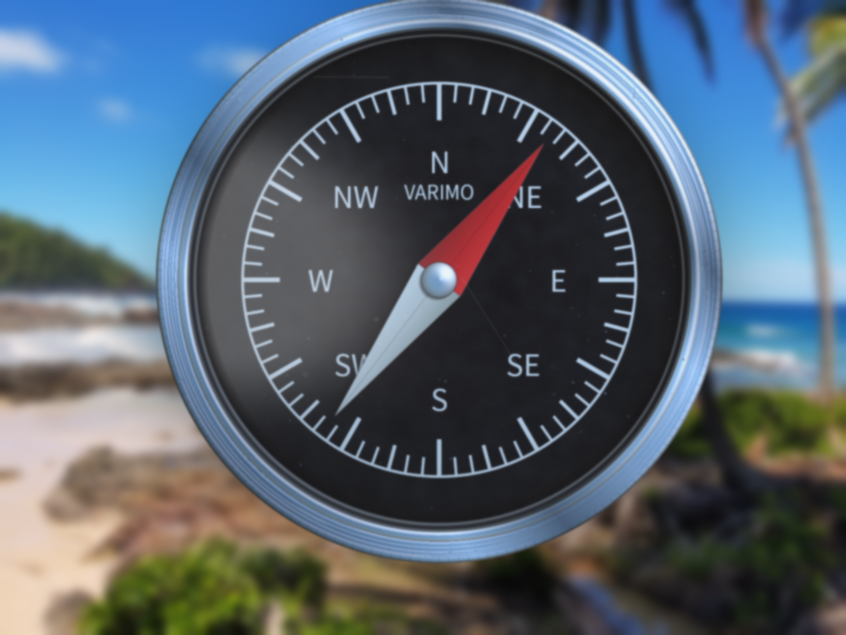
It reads 37.5 °
